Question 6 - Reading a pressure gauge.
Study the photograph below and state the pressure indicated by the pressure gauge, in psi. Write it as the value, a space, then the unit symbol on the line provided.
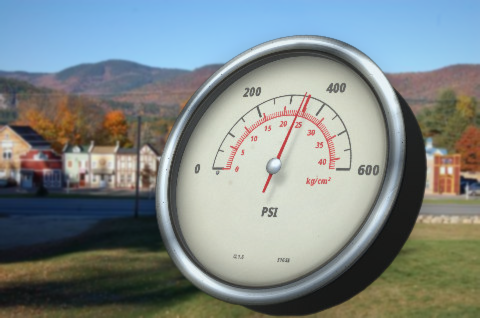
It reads 350 psi
